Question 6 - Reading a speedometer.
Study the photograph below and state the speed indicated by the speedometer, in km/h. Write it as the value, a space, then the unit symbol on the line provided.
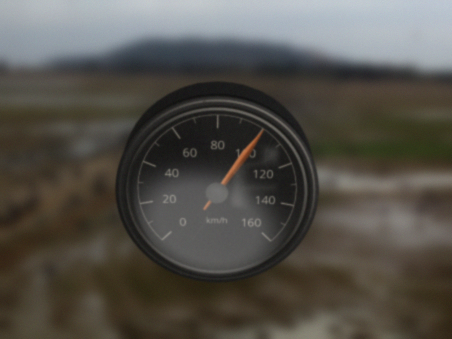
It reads 100 km/h
